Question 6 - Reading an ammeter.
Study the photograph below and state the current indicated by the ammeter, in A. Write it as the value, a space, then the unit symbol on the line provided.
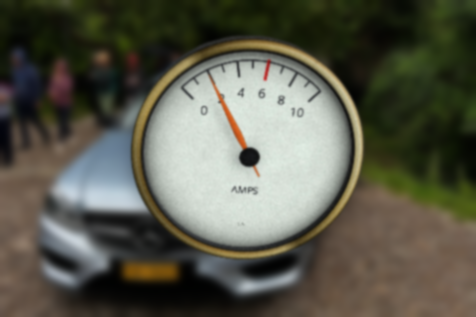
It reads 2 A
